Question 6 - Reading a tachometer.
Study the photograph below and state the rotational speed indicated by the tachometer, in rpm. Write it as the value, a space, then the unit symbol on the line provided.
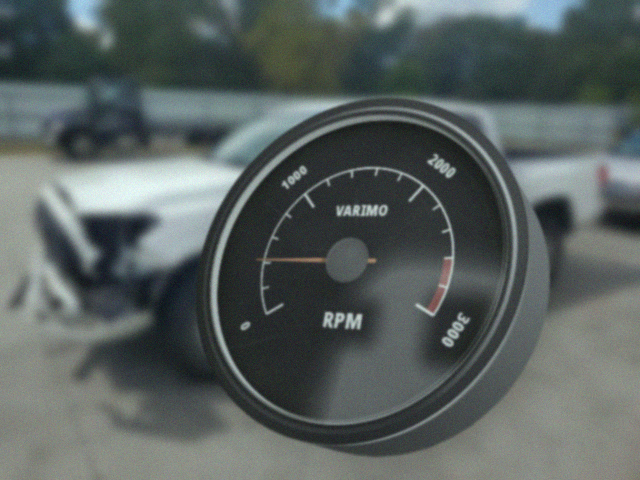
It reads 400 rpm
